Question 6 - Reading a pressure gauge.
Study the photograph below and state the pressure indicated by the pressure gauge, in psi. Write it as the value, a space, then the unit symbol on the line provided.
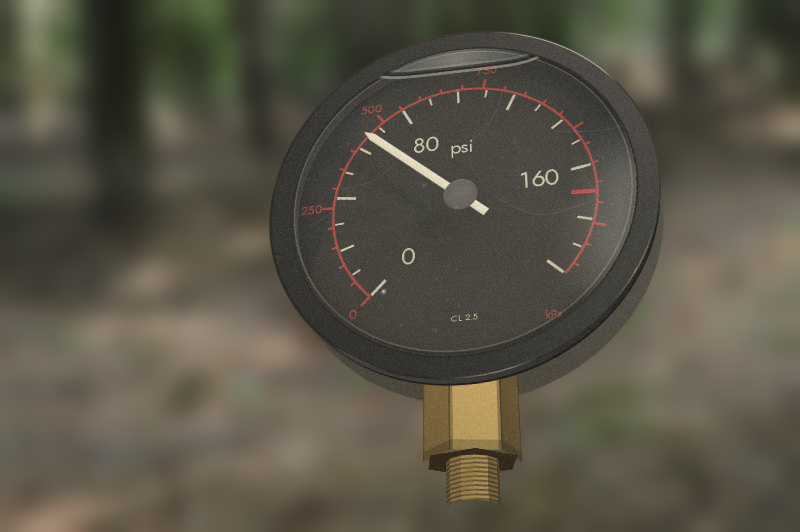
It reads 65 psi
